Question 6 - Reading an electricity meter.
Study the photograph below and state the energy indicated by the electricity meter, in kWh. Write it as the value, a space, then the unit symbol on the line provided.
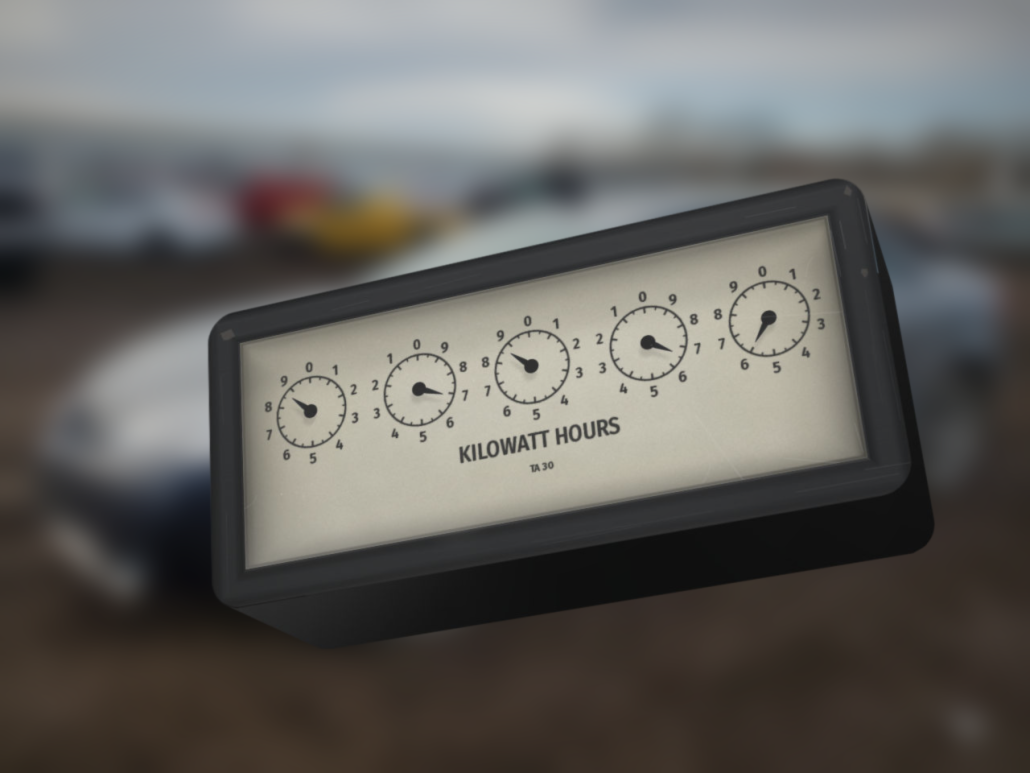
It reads 86866 kWh
